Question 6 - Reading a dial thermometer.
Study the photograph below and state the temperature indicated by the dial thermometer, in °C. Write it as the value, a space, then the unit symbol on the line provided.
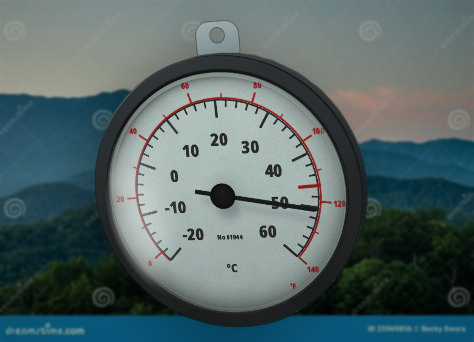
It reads 50 °C
